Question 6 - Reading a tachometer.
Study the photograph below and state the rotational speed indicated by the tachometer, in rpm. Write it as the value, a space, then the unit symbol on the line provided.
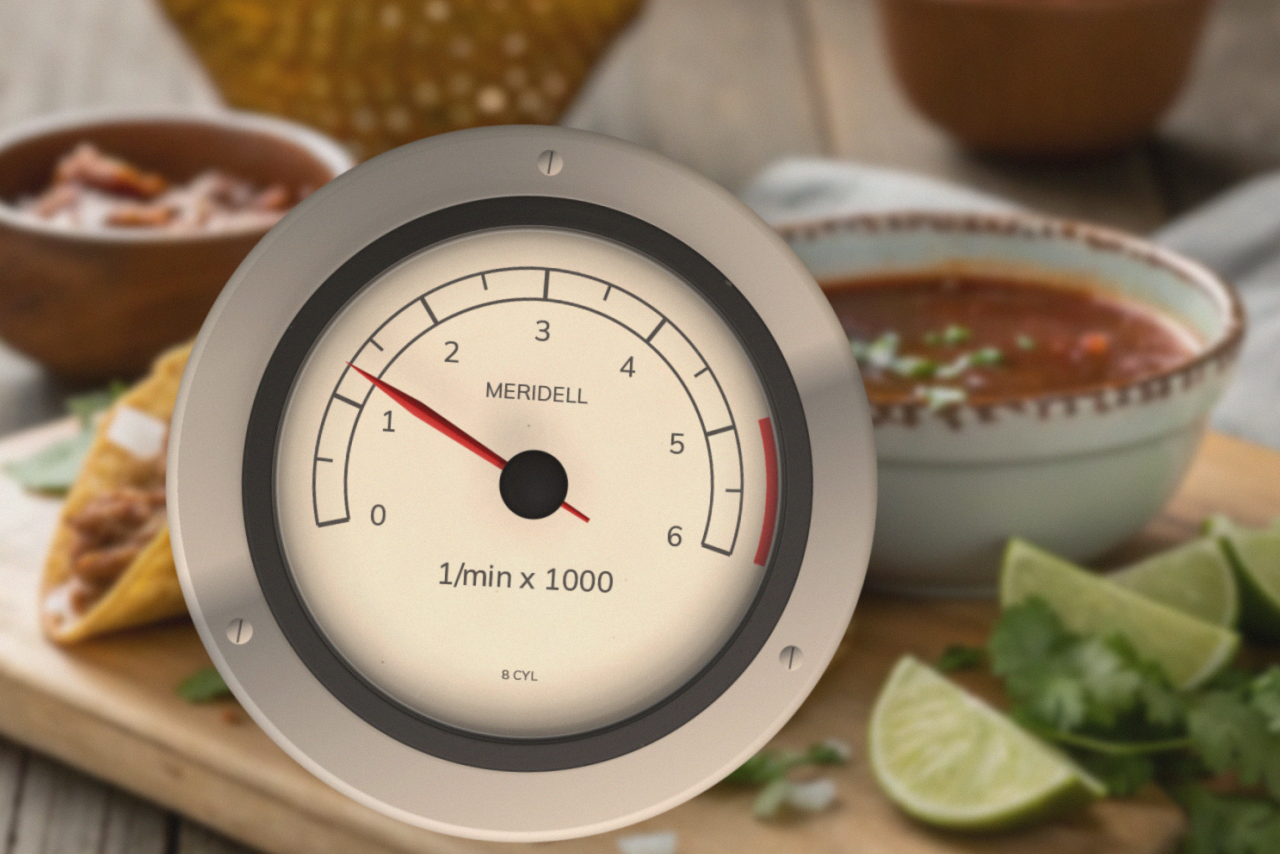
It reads 1250 rpm
